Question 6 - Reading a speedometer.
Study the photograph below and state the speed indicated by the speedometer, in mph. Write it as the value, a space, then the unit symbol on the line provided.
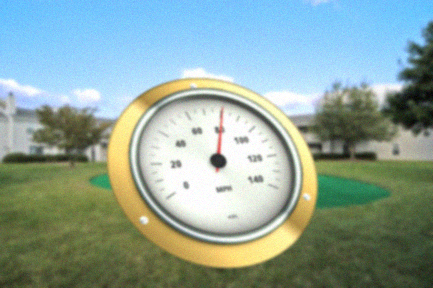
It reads 80 mph
